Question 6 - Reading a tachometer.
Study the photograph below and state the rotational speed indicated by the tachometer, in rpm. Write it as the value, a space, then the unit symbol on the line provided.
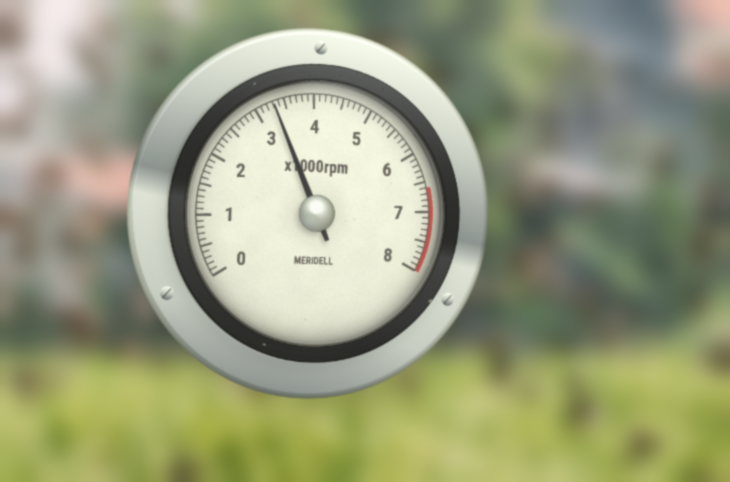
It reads 3300 rpm
